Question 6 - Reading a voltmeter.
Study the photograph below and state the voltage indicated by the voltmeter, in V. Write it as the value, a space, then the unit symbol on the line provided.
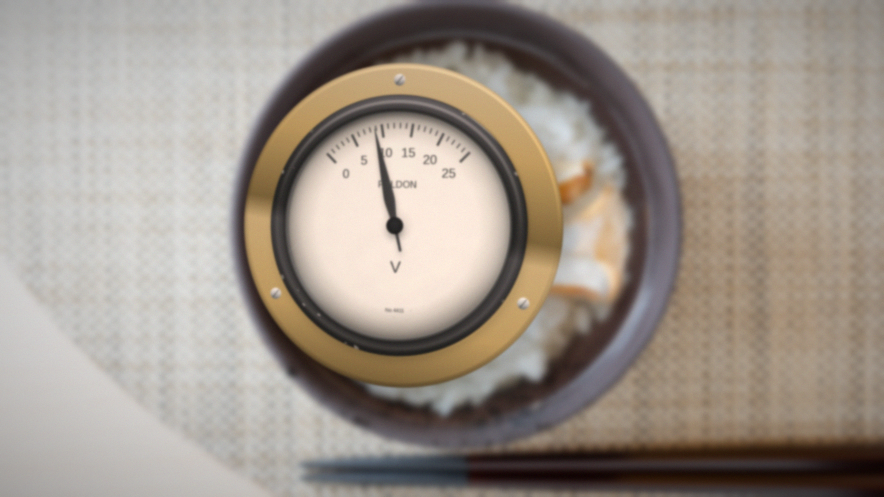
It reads 9 V
